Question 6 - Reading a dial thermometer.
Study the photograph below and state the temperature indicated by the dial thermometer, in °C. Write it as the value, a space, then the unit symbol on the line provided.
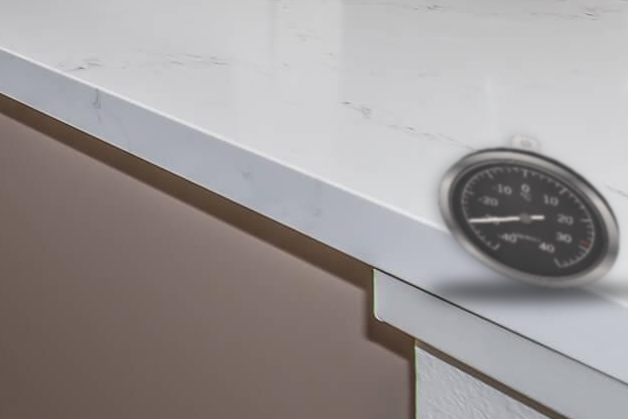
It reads -30 °C
